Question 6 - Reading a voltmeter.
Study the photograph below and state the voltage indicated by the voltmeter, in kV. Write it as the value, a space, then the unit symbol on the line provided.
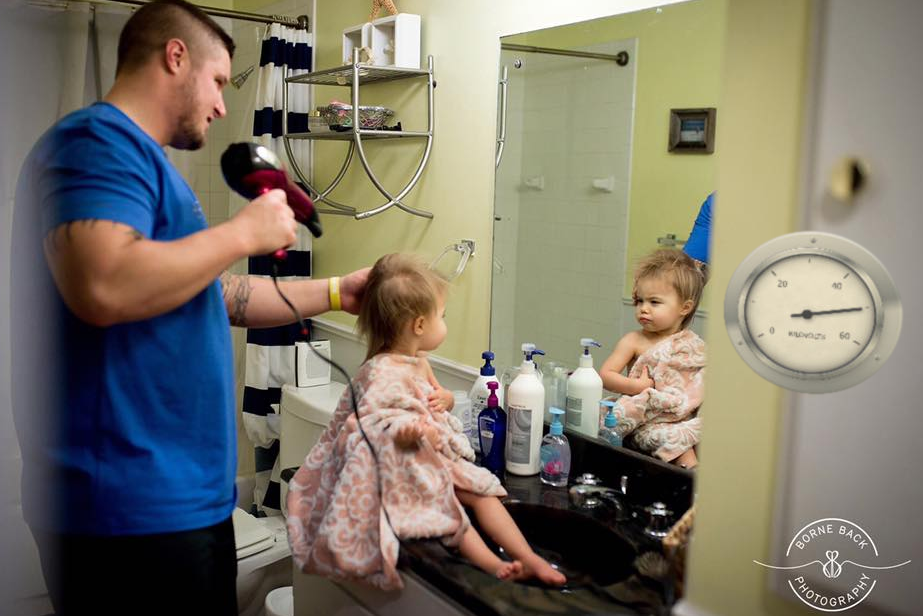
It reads 50 kV
